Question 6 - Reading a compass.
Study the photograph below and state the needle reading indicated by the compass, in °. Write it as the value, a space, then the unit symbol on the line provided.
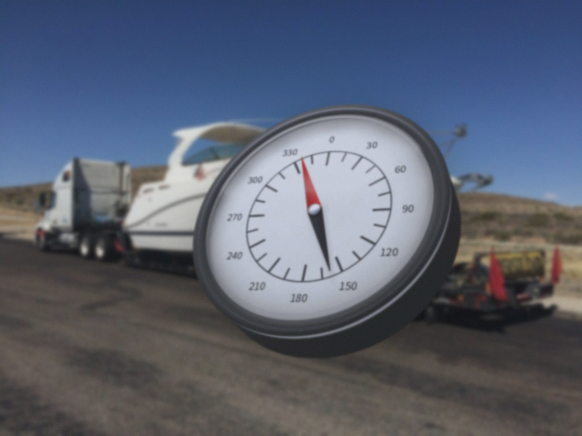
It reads 337.5 °
